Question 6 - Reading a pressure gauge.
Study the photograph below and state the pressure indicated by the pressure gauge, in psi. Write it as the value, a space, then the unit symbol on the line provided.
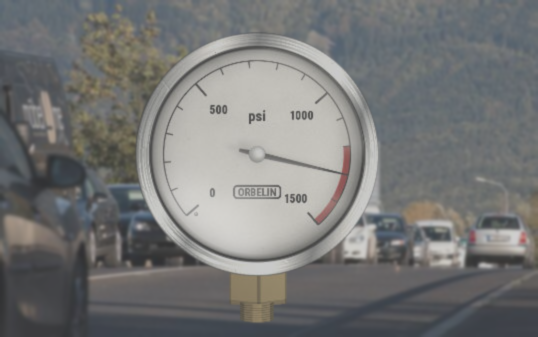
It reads 1300 psi
